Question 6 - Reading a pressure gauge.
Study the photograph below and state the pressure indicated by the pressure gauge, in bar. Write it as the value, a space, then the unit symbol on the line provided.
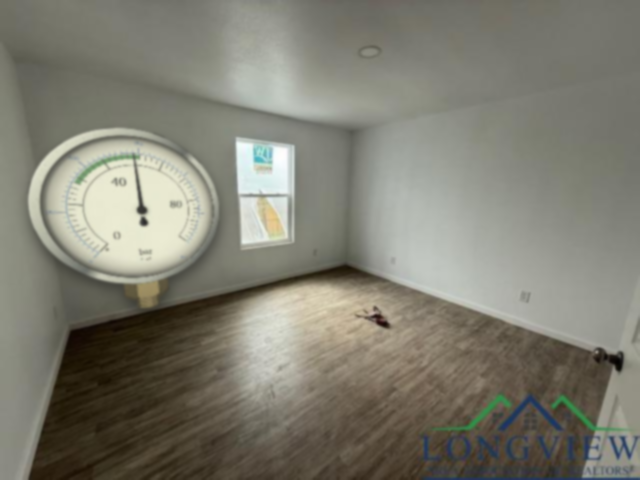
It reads 50 bar
